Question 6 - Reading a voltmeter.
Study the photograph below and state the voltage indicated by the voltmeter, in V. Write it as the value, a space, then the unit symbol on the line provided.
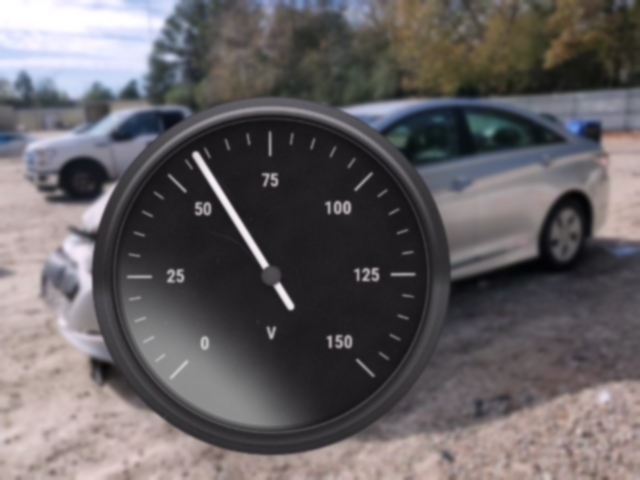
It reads 57.5 V
